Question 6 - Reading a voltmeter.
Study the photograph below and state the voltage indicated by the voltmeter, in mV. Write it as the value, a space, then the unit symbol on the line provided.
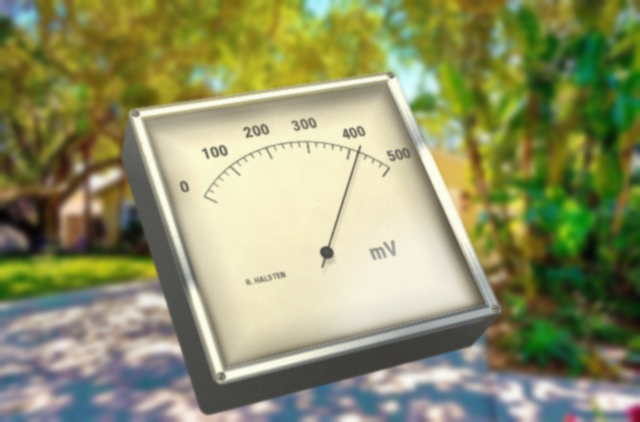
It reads 420 mV
